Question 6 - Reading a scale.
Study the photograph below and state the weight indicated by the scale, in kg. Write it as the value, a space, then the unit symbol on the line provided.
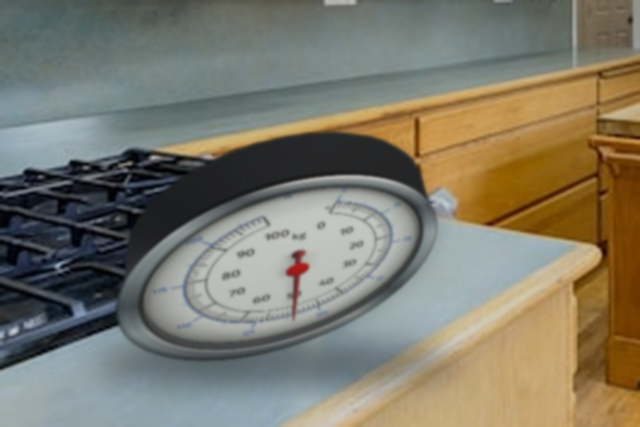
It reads 50 kg
